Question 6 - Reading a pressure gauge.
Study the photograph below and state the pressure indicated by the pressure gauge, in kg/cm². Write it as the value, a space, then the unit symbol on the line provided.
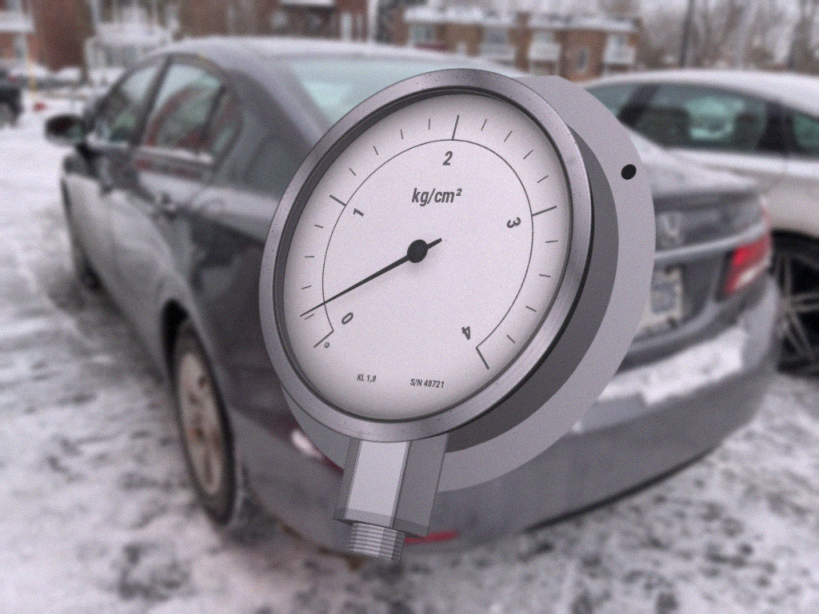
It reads 0.2 kg/cm²
